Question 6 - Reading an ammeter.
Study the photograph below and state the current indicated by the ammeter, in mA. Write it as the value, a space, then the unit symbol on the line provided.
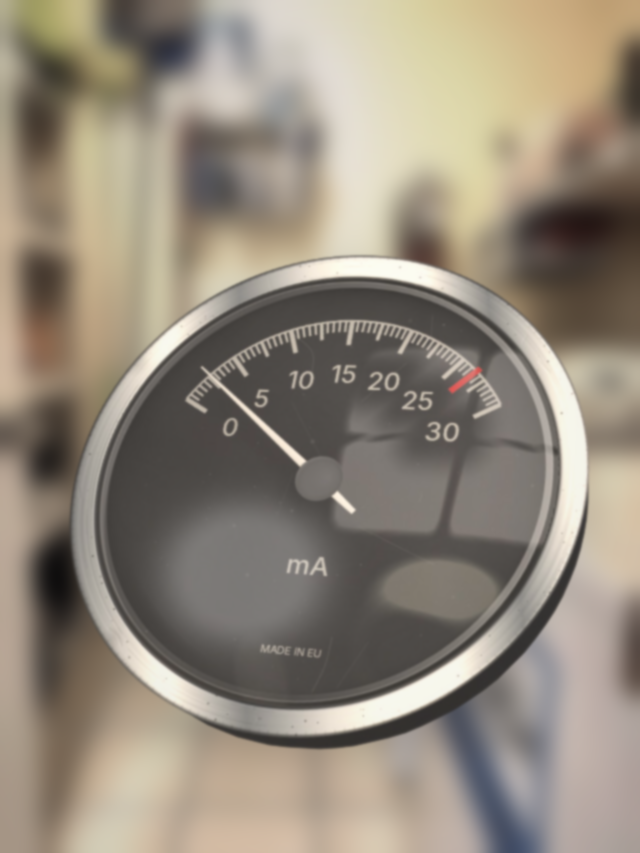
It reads 2.5 mA
